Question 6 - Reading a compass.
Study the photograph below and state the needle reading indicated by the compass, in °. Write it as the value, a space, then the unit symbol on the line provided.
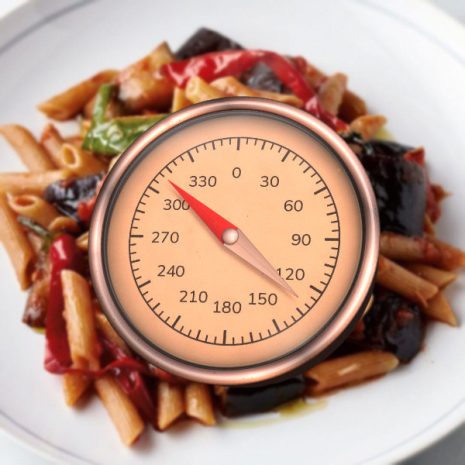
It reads 310 °
